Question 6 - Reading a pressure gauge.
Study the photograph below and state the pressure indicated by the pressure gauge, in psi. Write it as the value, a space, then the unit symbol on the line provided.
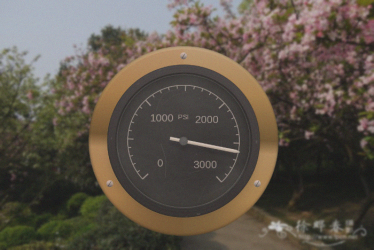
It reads 2600 psi
